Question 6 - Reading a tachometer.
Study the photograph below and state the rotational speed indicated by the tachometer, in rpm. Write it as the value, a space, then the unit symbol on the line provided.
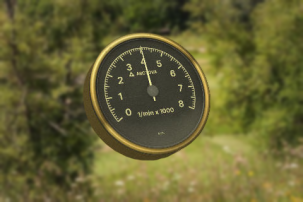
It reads 4000 rpm
